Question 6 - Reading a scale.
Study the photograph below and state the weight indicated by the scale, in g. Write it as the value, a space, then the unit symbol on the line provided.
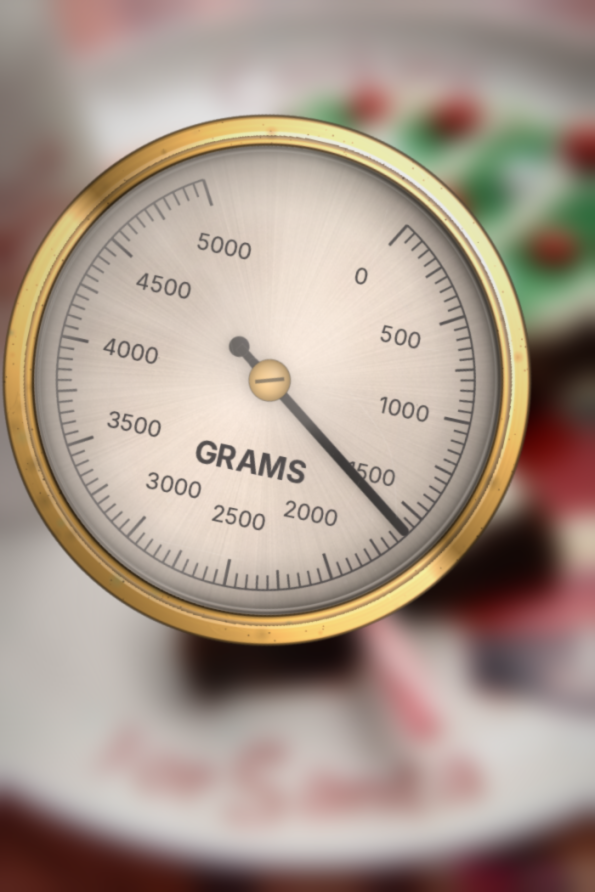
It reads 1600 g
